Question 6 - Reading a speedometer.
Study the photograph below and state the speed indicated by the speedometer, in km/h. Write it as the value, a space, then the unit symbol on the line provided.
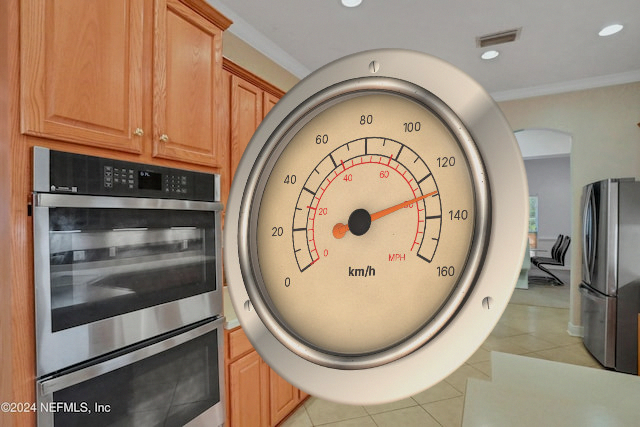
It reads 130 km/h
